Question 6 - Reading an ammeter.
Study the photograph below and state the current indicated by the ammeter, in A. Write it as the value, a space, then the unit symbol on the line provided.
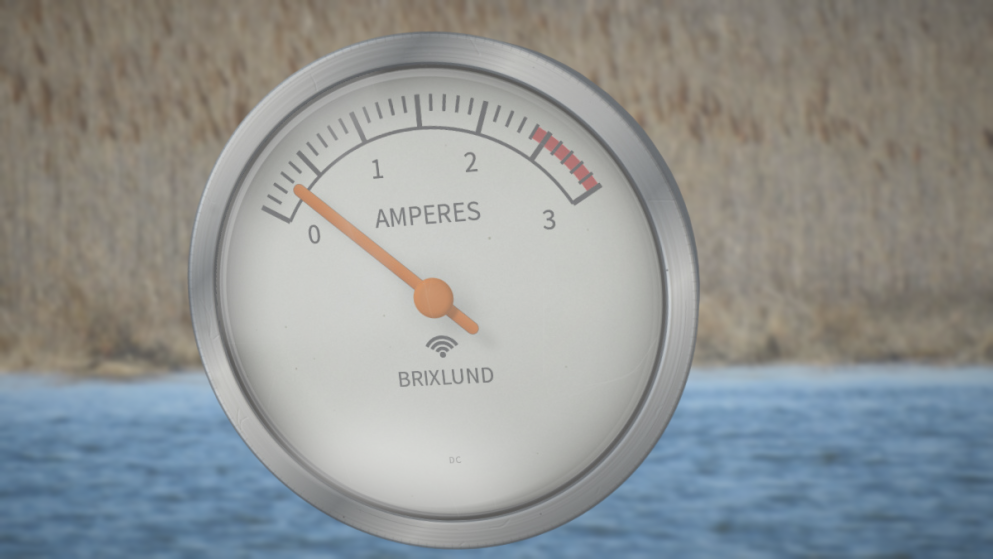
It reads 0.3 A
